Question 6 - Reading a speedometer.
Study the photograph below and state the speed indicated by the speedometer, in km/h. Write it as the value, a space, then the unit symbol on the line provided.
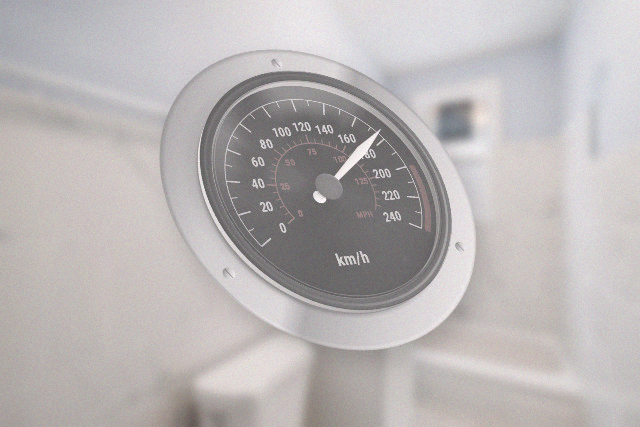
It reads 175 km/h
